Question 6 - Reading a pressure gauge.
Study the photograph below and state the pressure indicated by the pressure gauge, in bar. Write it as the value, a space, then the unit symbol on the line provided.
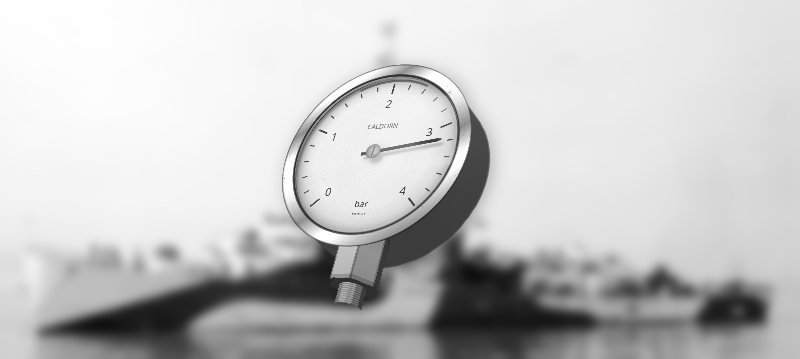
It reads 3.2 bar
